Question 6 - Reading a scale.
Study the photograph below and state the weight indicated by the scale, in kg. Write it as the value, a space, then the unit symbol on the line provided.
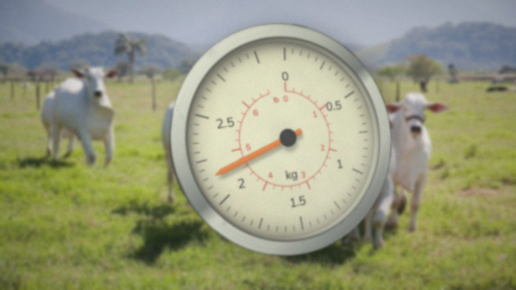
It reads 2.15 kg
